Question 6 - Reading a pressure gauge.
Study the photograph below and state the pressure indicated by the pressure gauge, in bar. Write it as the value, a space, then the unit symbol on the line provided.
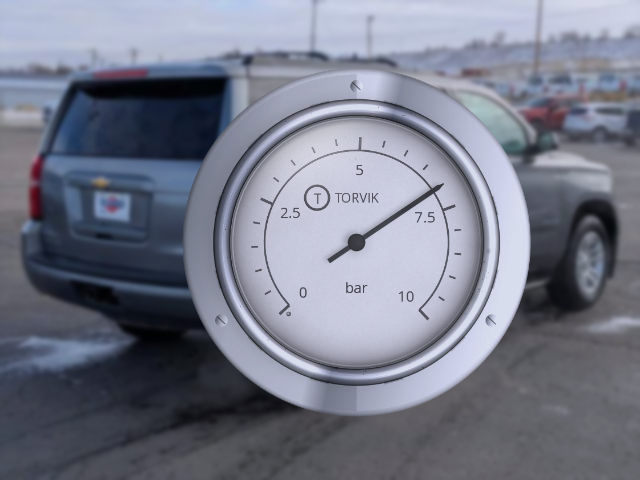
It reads 7 bar
